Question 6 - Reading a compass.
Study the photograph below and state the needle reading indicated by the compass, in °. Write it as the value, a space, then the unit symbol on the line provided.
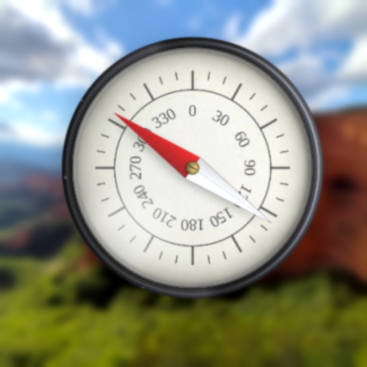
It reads 305 °
